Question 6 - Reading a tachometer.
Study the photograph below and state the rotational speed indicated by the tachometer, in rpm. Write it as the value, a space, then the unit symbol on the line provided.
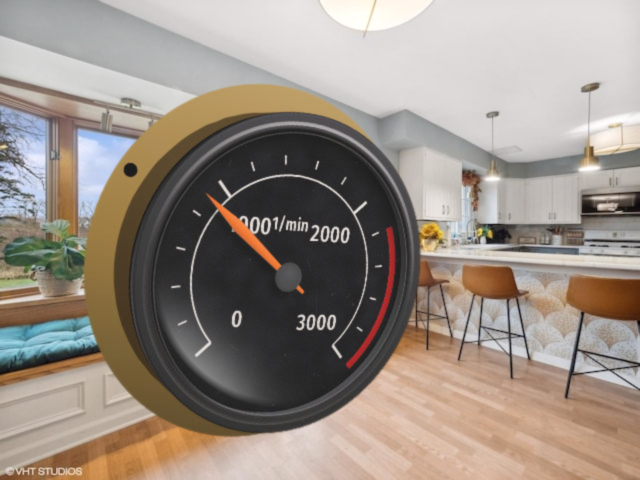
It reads 900 rpm
